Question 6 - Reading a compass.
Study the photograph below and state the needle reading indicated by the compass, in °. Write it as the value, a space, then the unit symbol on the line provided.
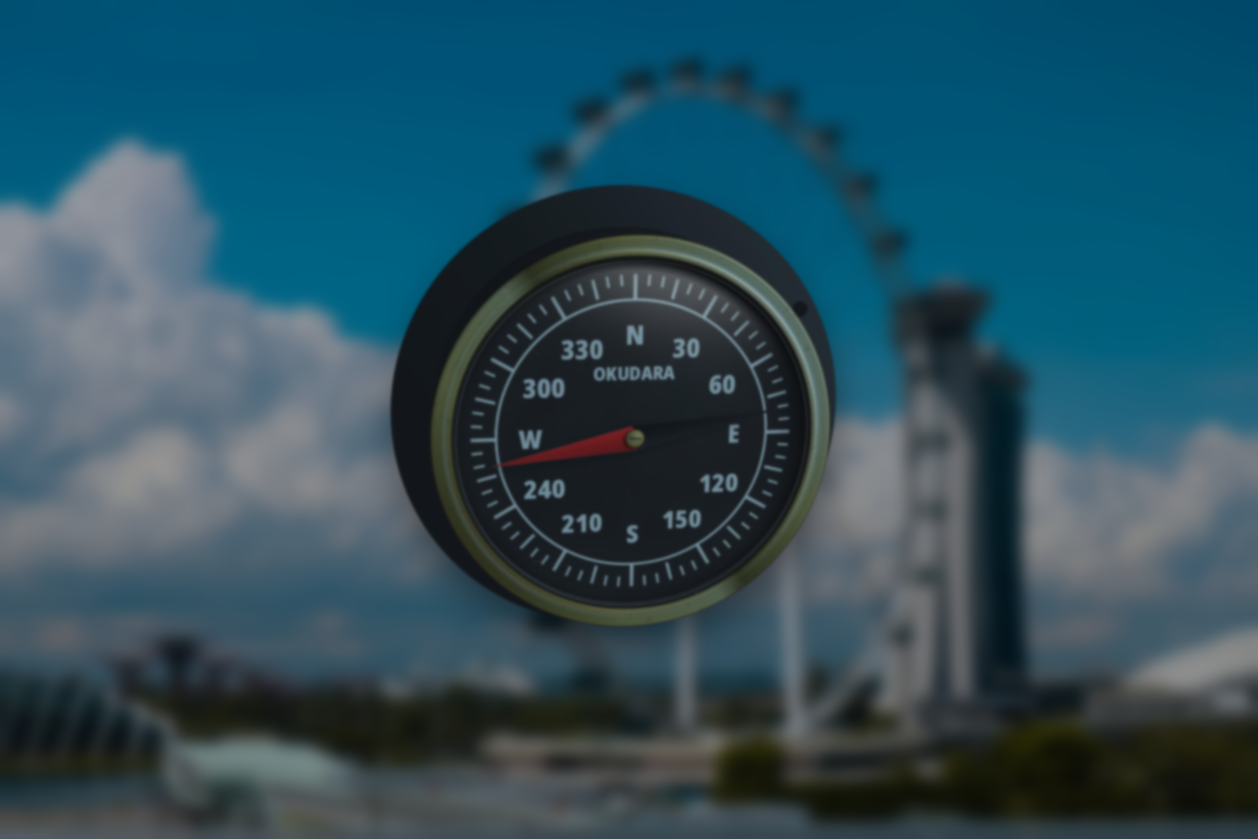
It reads 260 °
